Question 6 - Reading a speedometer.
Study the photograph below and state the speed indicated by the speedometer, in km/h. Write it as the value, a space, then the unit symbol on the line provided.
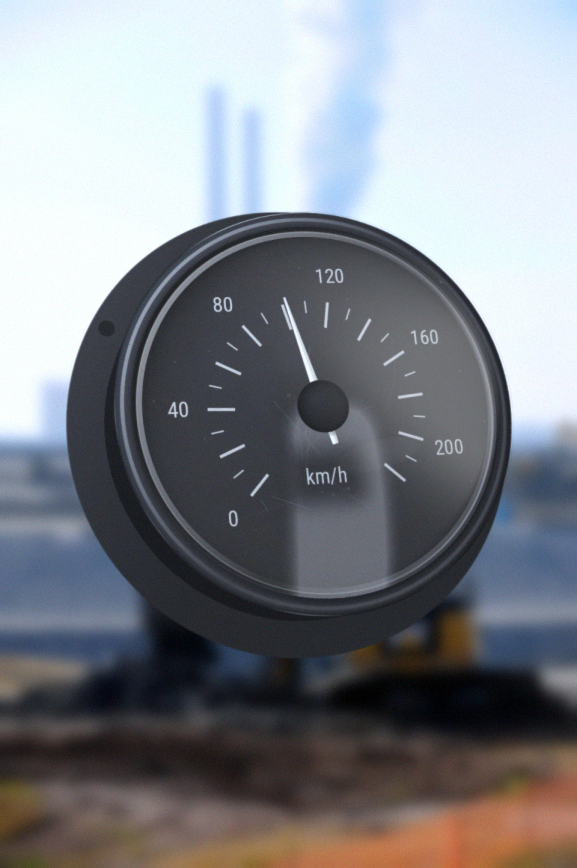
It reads 100 km/h
